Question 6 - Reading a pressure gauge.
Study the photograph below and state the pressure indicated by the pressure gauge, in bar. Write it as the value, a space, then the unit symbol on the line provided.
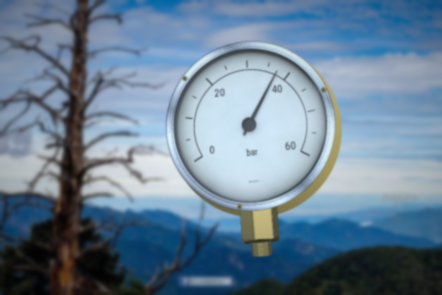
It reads 37.5 bar
